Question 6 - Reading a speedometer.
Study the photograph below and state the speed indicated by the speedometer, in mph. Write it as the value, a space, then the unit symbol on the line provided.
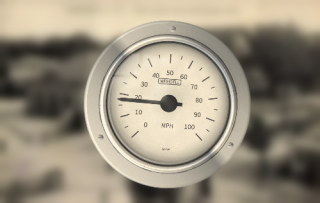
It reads 17.5 mph
